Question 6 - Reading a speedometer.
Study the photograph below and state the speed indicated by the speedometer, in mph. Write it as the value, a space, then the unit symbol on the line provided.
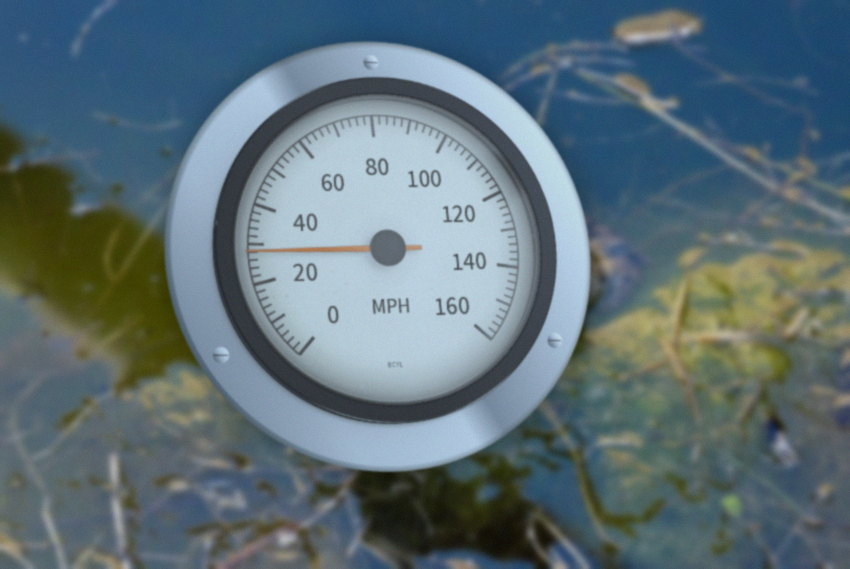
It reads 28 mph
